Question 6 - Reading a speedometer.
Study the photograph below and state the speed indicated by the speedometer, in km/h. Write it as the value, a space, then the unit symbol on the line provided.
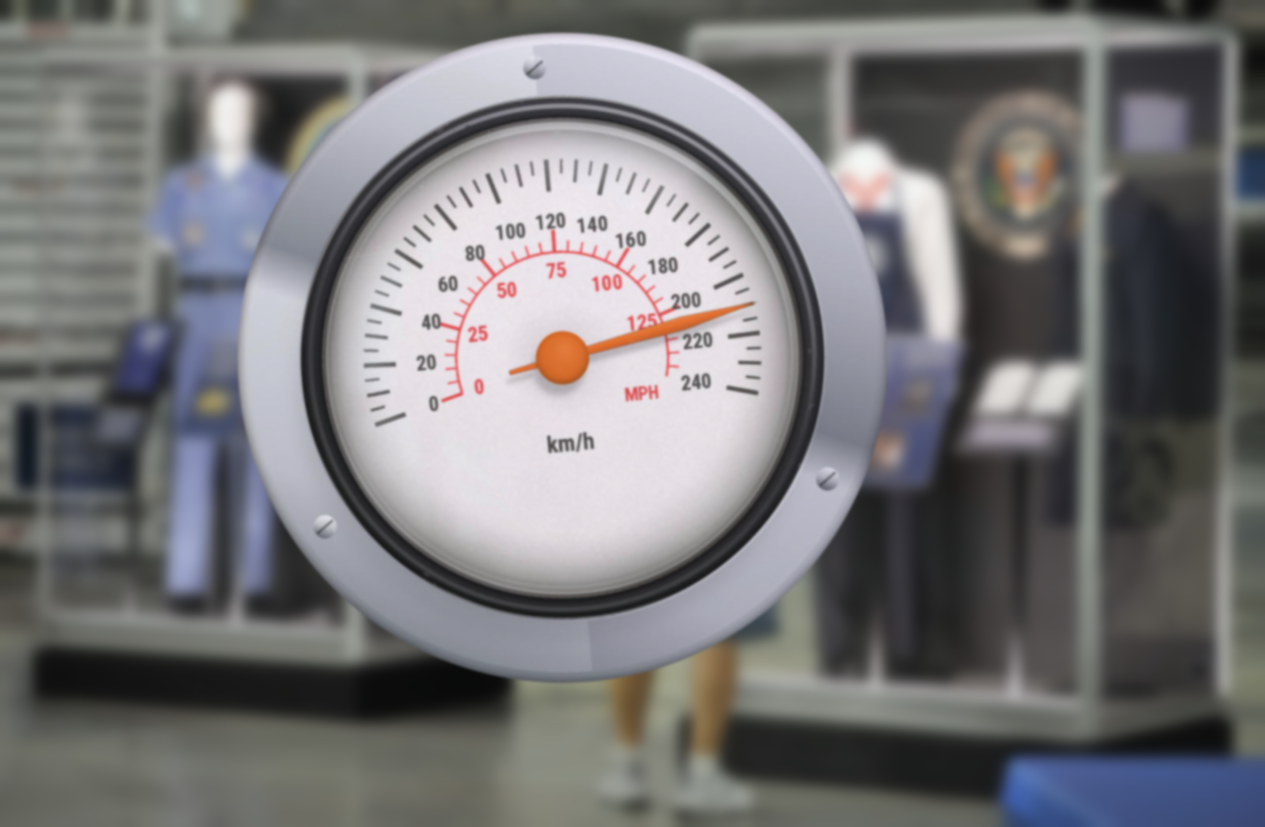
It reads 210 km/h
